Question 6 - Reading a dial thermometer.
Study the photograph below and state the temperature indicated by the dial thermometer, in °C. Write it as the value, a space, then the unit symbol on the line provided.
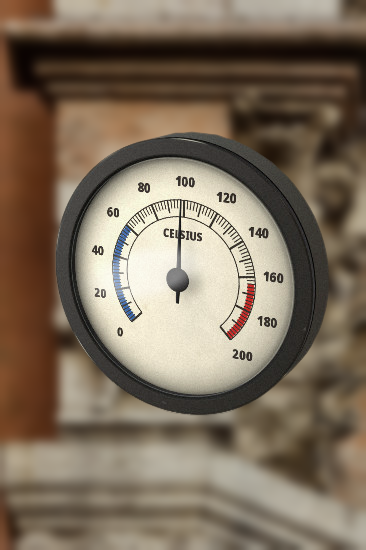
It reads 100 °C
